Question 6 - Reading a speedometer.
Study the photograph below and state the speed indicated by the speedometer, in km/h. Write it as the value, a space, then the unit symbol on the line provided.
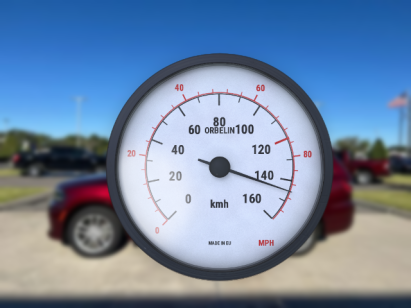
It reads 145 km/h
